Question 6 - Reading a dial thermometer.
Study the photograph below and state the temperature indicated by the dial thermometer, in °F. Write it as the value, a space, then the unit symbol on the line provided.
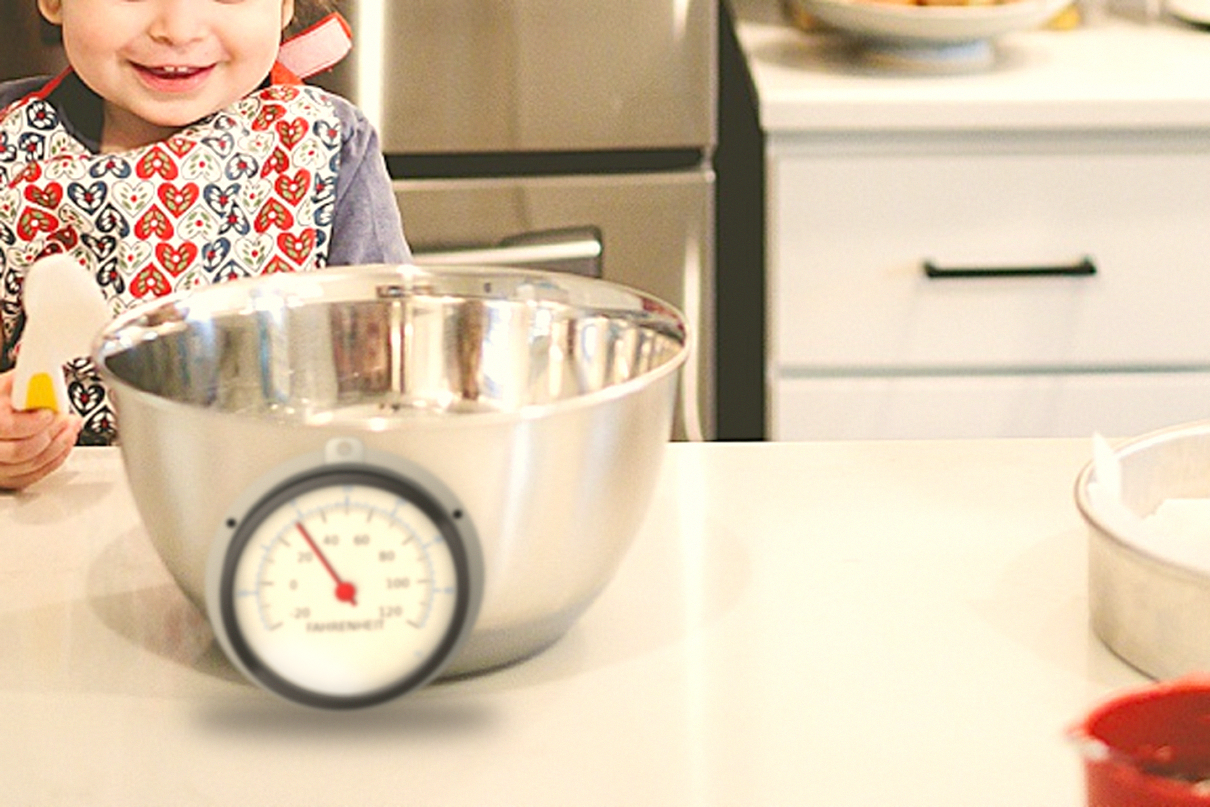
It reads 30 °F
